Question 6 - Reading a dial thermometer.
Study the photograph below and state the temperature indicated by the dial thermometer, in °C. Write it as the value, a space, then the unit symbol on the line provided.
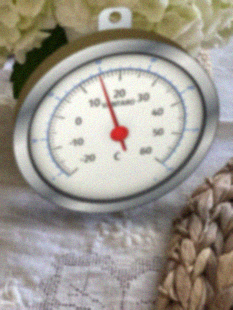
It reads 15 °C
